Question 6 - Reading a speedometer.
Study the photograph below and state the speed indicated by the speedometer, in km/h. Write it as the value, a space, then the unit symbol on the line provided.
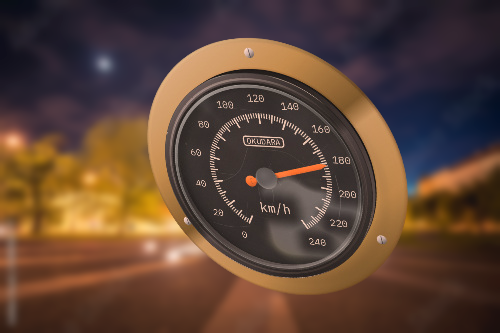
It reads 180 km/h
